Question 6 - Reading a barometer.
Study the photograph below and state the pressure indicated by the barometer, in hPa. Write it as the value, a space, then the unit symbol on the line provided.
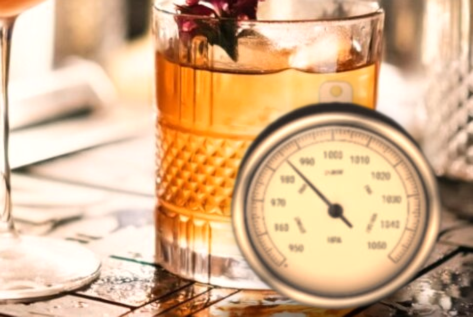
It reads 985 hPa
